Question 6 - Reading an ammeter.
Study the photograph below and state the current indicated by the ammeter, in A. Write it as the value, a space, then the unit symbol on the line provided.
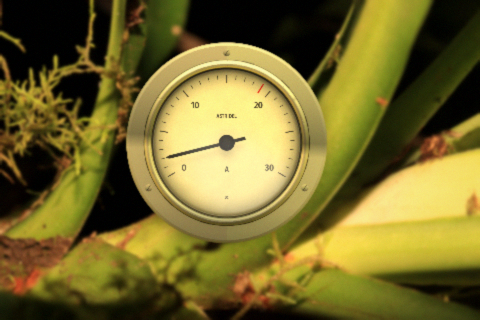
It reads 2 A
